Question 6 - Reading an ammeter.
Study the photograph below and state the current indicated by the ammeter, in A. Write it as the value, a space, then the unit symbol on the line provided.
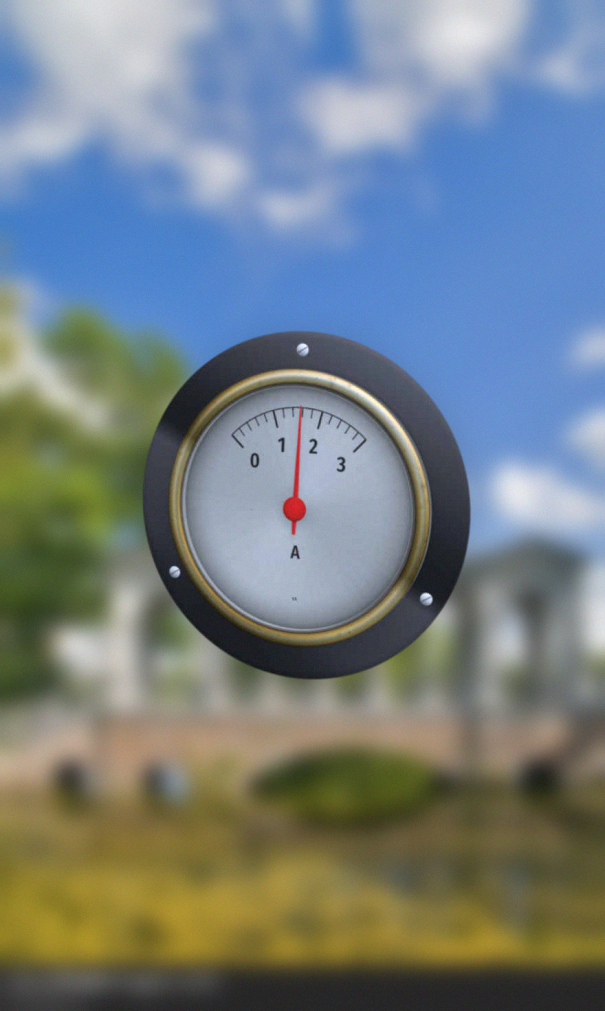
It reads 1.6 A
